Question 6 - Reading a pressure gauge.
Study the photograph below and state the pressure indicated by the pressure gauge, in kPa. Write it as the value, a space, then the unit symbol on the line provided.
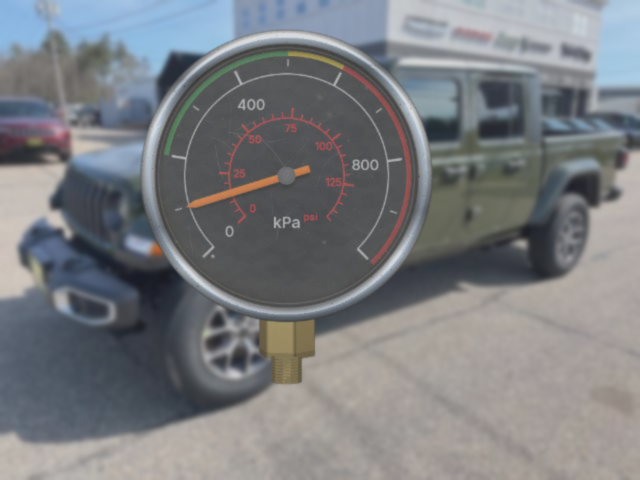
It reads 100 kPa
